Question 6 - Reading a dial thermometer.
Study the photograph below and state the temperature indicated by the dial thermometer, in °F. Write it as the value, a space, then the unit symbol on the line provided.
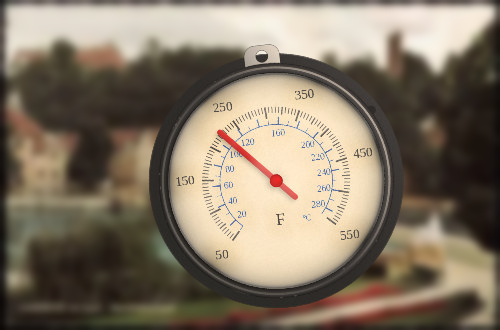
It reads 225 °F
